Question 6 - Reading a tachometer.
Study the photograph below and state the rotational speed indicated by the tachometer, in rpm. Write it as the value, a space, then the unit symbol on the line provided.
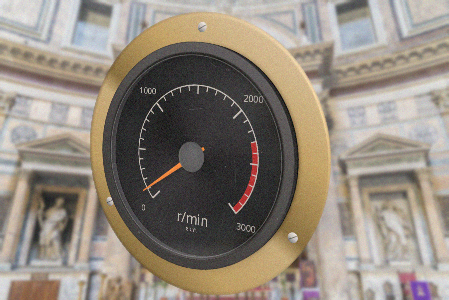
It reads 100 rpm
